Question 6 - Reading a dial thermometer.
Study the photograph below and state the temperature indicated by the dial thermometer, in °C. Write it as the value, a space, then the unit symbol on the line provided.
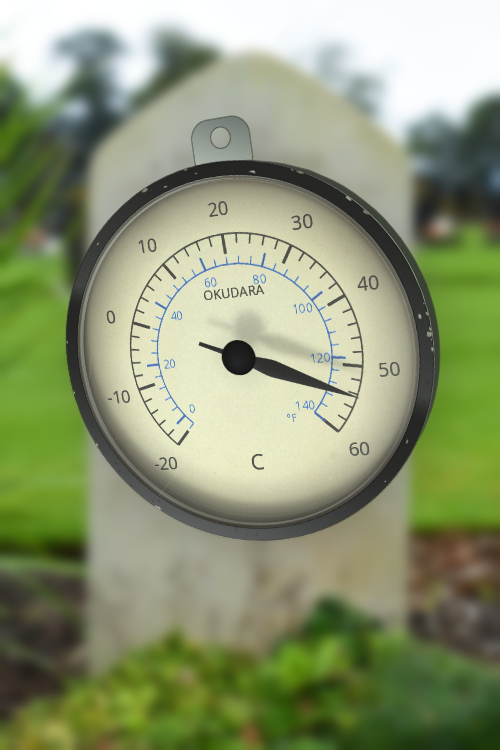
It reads 54 °C
